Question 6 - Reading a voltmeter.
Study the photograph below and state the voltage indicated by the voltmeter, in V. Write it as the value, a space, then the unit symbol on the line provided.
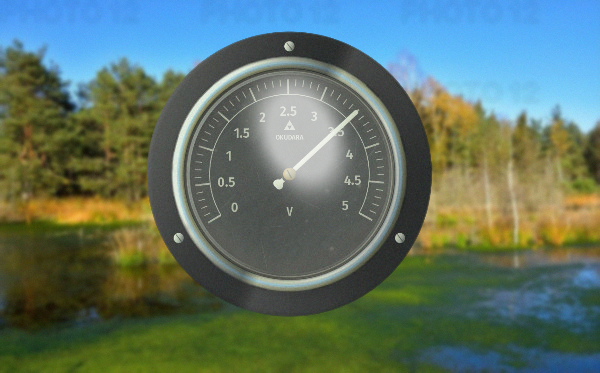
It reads 3.5 V
